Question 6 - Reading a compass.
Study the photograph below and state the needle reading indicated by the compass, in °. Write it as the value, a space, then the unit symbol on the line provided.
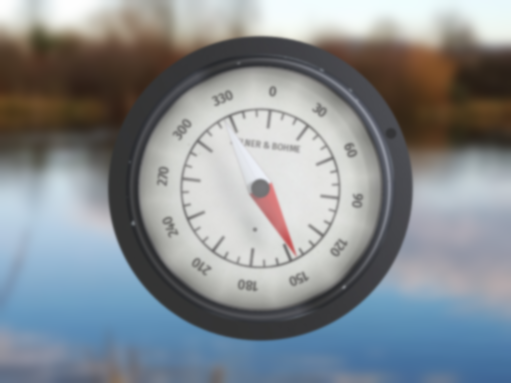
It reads 145 °
